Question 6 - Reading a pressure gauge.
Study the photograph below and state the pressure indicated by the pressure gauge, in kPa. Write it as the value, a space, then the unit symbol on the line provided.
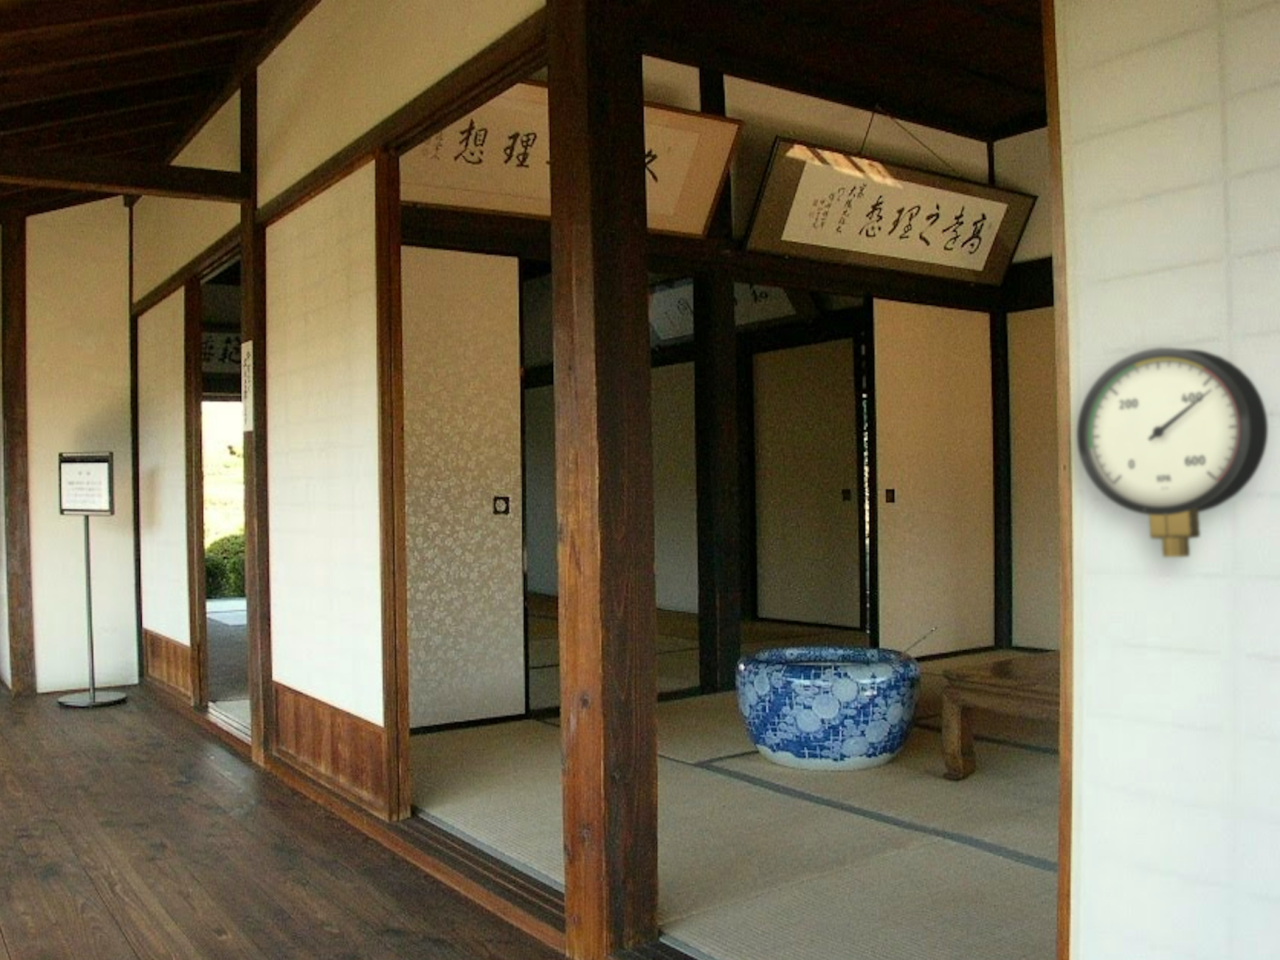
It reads 420 kPa
